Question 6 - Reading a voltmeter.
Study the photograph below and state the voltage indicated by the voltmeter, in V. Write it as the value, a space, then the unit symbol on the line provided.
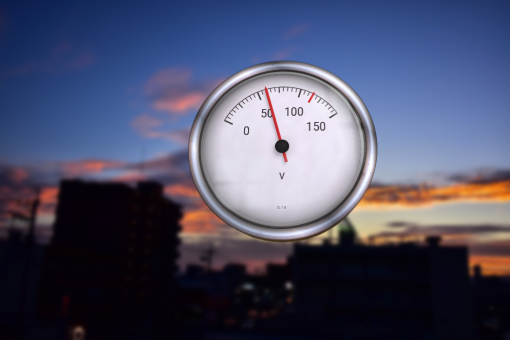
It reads 60 V
